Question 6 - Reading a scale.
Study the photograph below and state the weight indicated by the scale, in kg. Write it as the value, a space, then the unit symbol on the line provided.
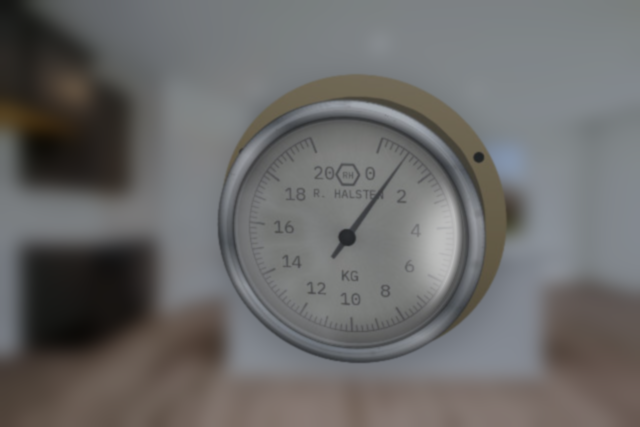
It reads 1 kg
